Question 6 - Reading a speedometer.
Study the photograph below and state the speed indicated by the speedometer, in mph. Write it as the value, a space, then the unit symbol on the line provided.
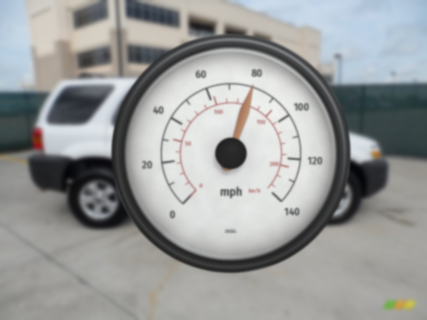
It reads 80 mph
